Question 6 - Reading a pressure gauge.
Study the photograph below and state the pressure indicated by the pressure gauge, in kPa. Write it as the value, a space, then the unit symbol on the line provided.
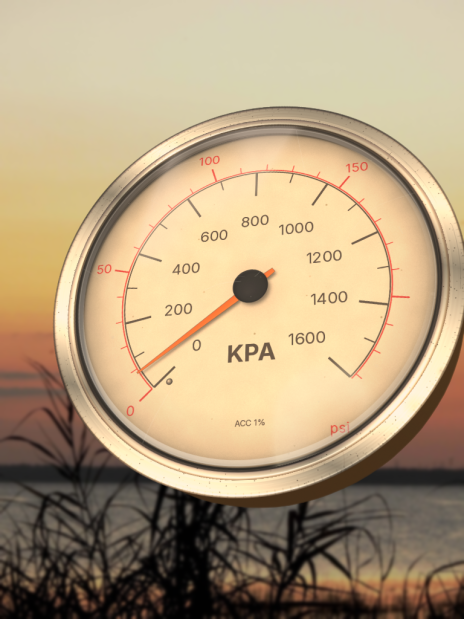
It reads 50 kPa
